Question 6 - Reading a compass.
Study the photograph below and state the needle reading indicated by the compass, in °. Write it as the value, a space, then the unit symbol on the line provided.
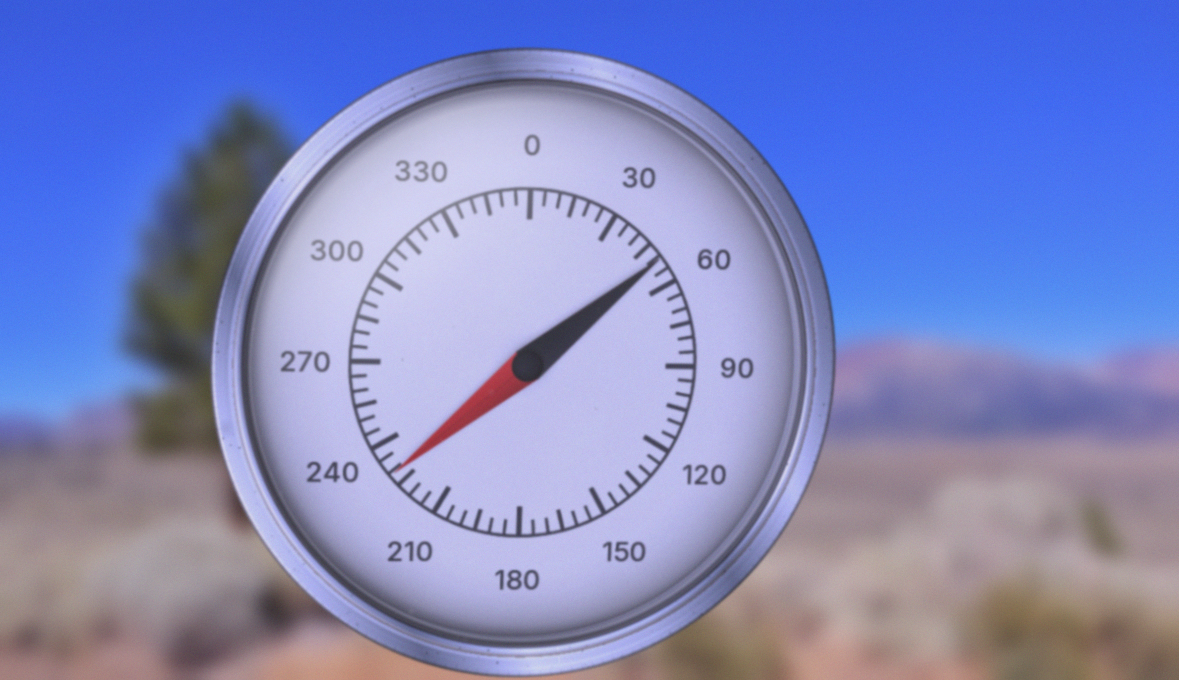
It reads 230 °
